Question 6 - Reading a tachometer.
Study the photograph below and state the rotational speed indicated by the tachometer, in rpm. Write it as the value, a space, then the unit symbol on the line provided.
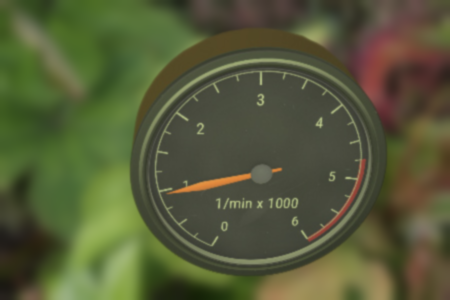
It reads 1000 rpm
